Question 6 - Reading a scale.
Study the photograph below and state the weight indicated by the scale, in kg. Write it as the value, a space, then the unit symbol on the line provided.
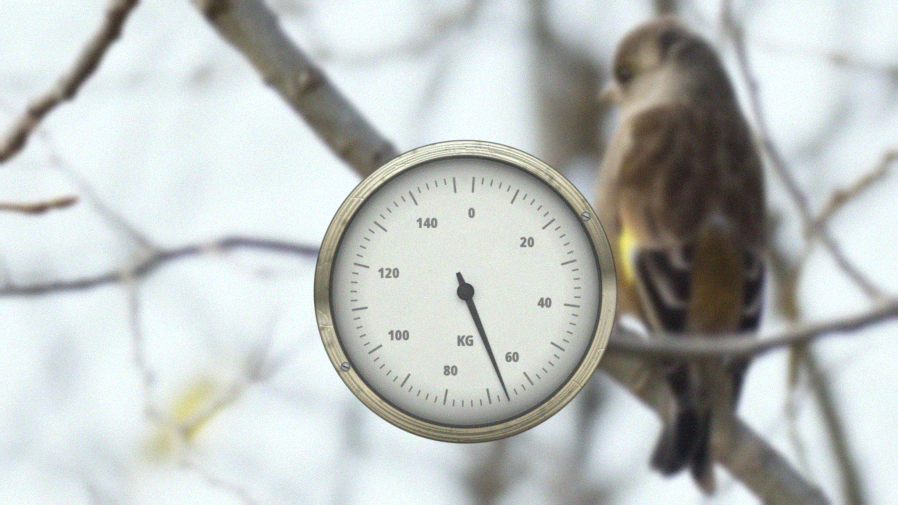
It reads 66 kg
